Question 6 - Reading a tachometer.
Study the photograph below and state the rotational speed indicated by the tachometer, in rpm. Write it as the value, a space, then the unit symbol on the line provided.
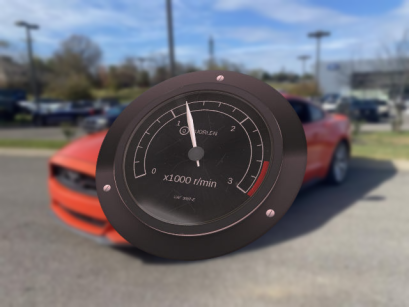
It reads 1200 rpm
